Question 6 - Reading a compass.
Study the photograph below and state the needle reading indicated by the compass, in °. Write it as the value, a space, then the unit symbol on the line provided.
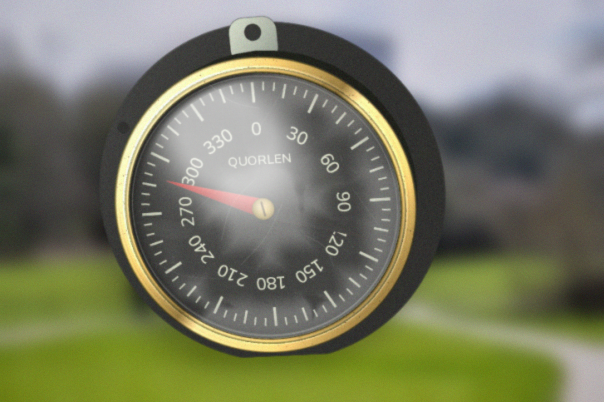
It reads 290 °
